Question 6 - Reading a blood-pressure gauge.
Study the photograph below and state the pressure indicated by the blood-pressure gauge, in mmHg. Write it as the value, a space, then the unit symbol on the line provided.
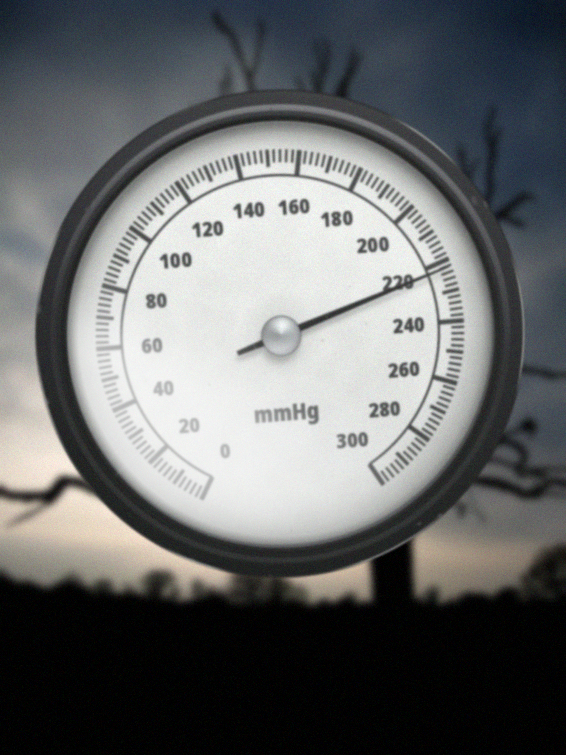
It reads 222 mmHg
